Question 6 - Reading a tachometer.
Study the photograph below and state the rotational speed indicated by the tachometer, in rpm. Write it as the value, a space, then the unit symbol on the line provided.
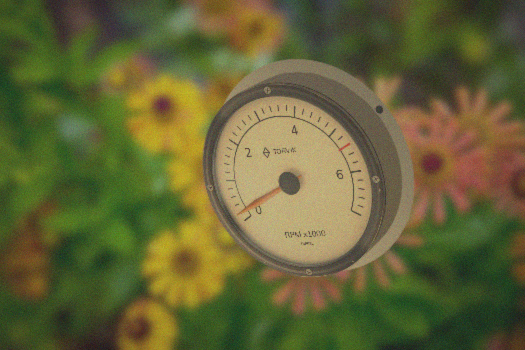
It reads 200 rpm
